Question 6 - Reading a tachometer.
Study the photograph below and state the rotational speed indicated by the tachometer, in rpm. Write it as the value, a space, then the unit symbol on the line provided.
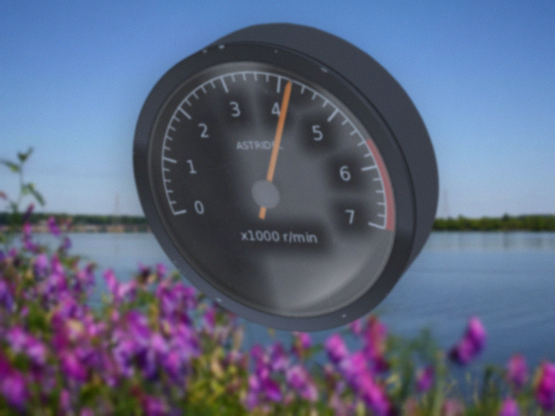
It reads 4200 rpm
